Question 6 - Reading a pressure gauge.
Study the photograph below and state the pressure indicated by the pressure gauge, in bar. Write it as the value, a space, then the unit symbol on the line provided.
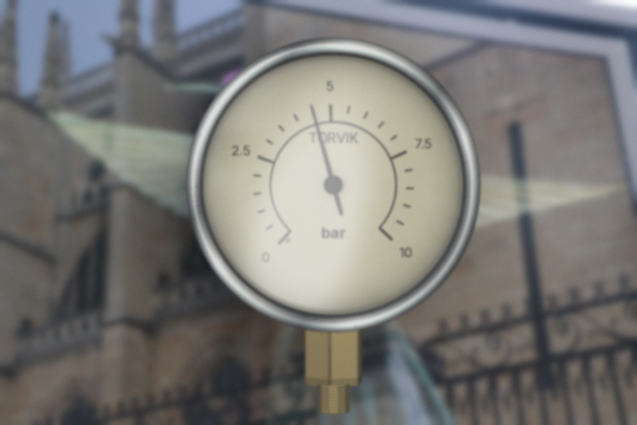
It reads 4.5 bar
